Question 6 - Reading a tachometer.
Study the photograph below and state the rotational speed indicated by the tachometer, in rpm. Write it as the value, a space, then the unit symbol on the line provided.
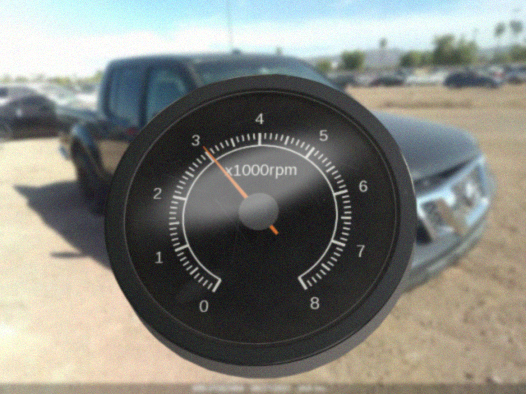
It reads 3000 rpm
